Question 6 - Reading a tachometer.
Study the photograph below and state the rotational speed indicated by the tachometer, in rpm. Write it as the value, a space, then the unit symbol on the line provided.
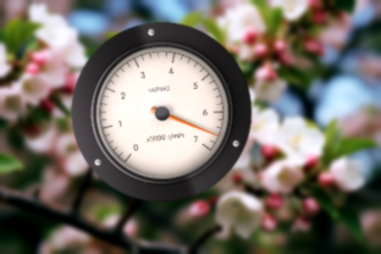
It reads 6600 rpm
